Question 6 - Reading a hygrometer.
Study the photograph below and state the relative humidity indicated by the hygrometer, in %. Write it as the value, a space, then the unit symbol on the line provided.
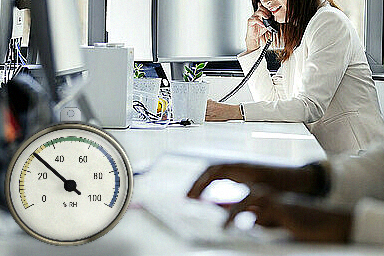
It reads 30 %
